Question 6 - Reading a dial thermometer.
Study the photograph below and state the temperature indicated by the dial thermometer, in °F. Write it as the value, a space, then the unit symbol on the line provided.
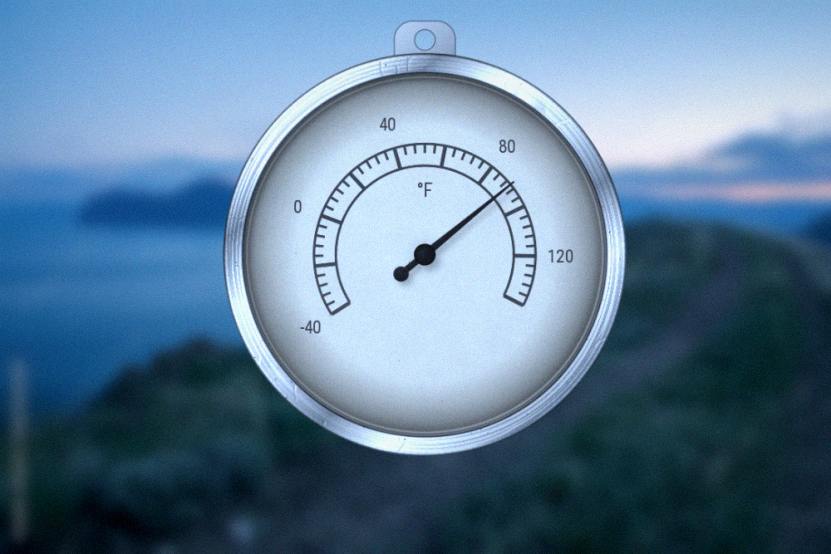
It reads 90 °F
